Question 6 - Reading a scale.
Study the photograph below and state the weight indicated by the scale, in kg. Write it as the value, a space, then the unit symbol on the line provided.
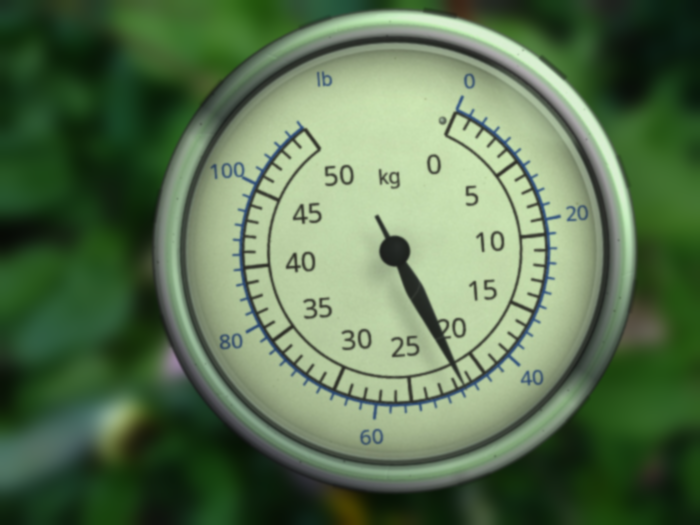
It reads 21.5 kg
